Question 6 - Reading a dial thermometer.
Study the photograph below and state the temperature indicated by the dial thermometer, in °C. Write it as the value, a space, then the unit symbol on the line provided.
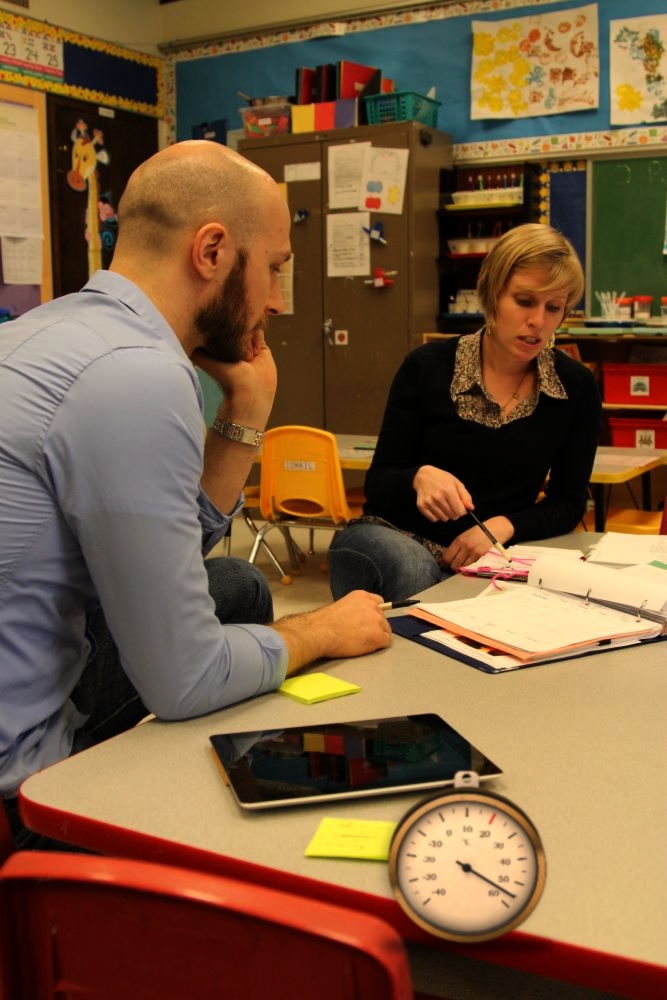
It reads 55 °C
